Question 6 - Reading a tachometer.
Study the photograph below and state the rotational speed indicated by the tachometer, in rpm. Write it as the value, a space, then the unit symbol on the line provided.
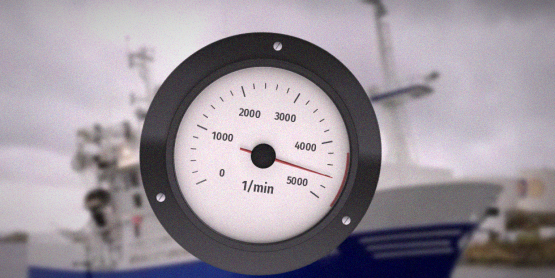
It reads 4600 rpm
